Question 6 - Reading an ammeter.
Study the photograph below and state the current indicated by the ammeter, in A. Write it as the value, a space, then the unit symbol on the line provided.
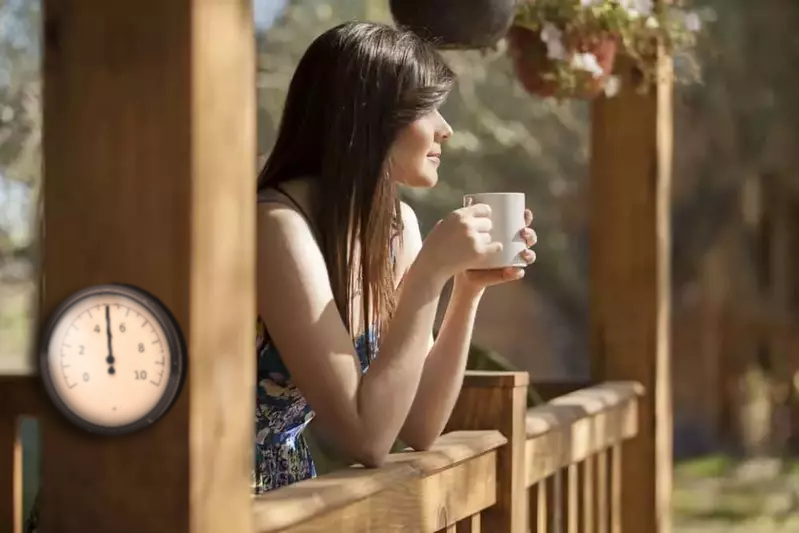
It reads 5 A
